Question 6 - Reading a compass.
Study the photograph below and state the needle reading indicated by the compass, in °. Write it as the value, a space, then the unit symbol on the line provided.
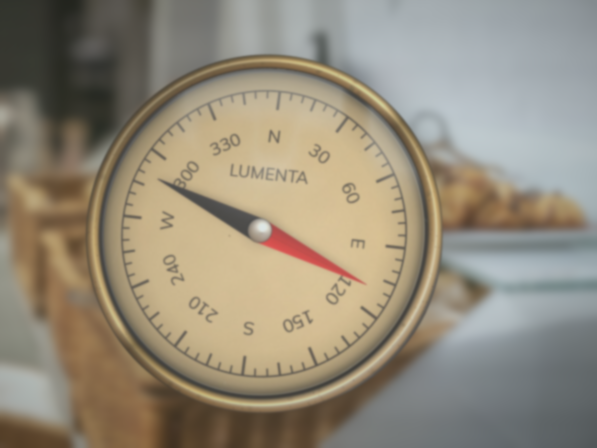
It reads 110 °
